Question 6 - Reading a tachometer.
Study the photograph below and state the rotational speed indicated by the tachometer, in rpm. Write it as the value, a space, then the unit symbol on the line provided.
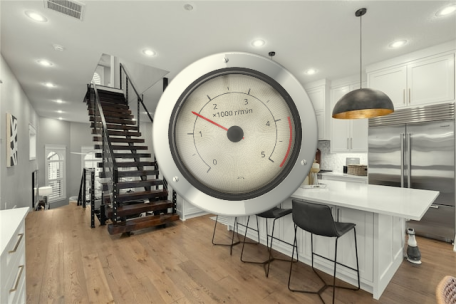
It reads 1500 rpm
